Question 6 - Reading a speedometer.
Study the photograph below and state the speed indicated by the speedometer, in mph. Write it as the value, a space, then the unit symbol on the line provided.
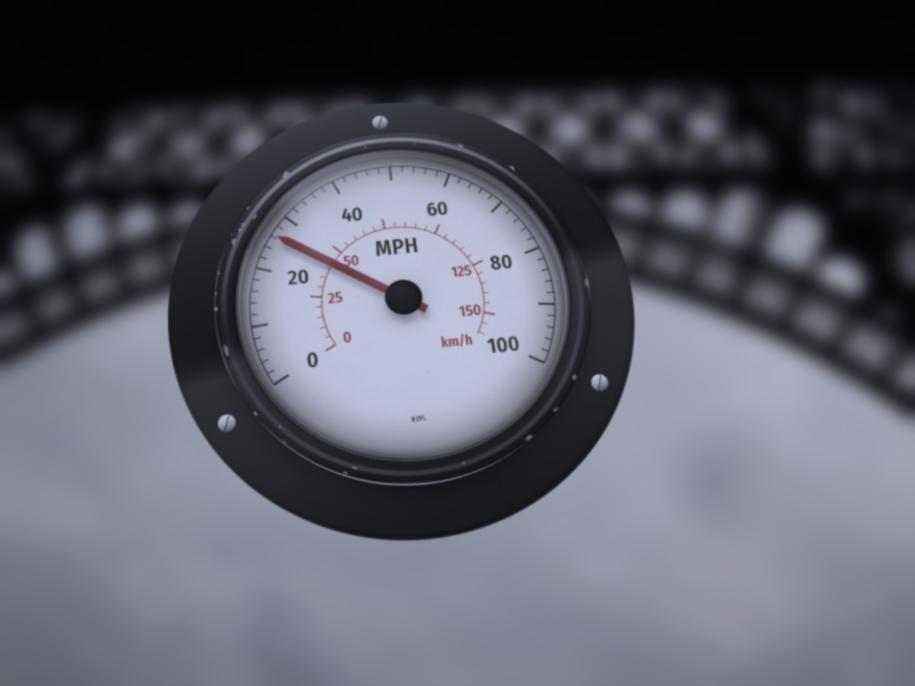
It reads 26 mph
